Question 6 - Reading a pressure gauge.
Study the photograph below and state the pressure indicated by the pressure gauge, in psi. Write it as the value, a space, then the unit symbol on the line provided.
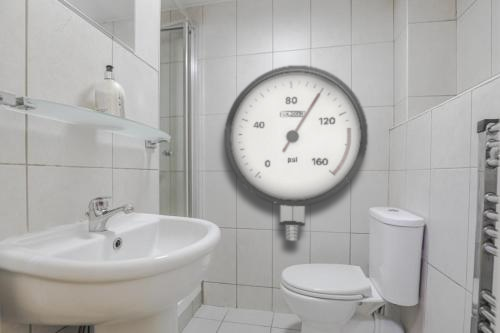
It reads 100 psi
